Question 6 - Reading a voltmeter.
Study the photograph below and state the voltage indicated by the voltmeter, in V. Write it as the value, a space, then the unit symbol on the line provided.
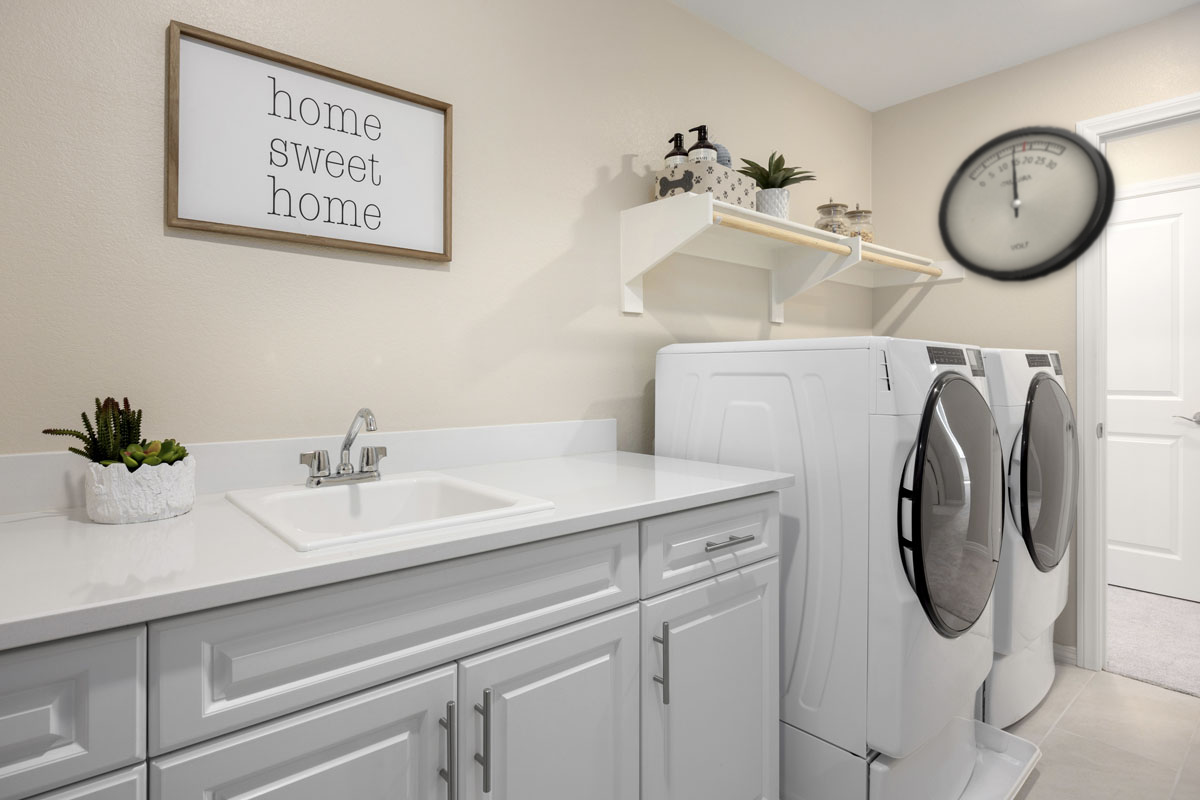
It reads 15 V
